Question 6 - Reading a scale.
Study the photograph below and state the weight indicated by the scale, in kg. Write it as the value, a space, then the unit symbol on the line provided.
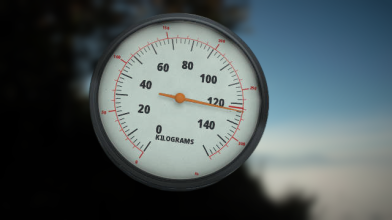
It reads 124 kg
